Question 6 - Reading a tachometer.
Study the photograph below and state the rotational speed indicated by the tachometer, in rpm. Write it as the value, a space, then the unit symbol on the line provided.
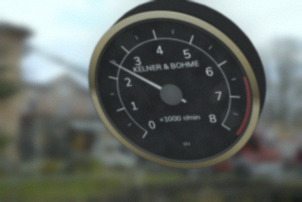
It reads 2500 rpm
